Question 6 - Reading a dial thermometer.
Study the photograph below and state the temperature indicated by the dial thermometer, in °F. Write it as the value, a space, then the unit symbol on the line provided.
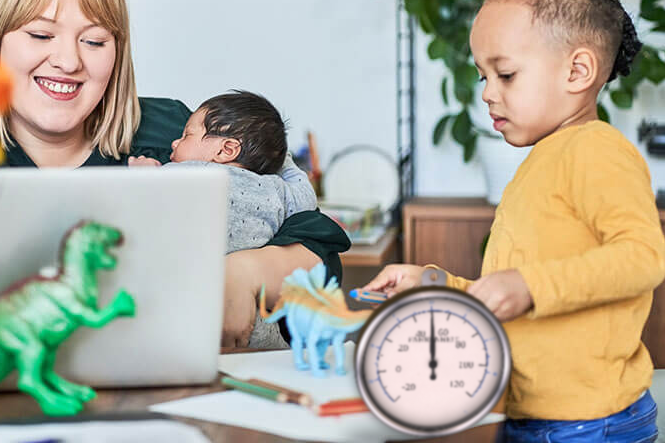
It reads 50 °F
